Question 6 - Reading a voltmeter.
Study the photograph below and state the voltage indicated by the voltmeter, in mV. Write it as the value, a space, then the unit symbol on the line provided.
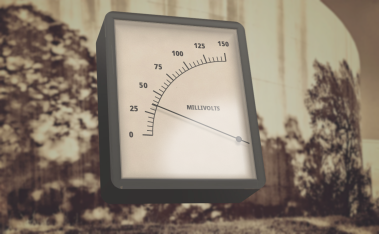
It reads 35 mV
